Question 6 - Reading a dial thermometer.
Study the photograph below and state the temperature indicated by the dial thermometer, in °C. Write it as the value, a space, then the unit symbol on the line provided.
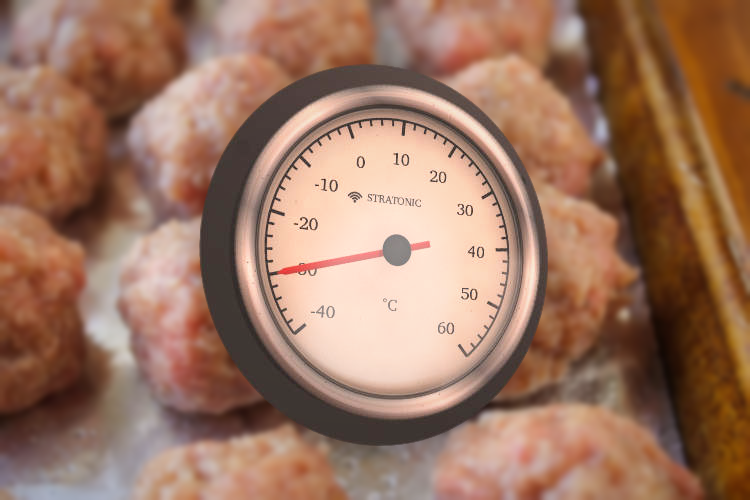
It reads -30 °C
